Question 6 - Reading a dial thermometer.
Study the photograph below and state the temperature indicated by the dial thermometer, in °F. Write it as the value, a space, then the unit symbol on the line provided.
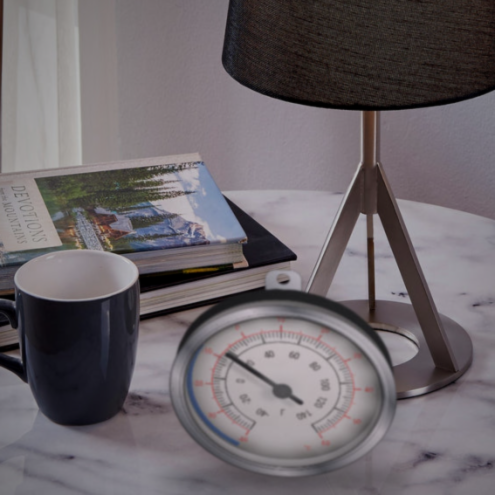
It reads 20 °F
